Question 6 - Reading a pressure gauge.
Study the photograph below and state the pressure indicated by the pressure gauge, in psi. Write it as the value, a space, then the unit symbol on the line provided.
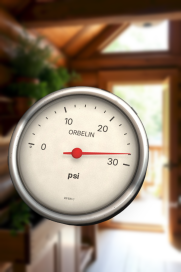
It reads 28 psi
